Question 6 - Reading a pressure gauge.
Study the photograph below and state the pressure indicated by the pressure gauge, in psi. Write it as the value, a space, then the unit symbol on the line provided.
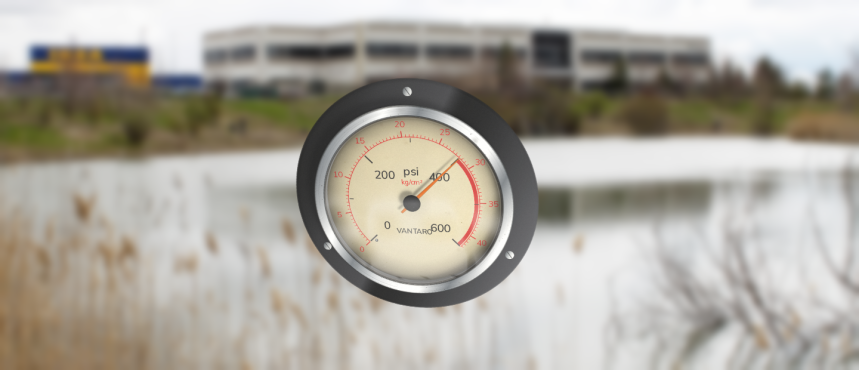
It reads 400 psi
